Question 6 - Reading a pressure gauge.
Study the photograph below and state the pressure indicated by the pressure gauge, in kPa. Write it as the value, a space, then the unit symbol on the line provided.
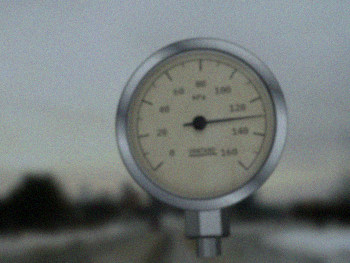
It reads 130 kPa
